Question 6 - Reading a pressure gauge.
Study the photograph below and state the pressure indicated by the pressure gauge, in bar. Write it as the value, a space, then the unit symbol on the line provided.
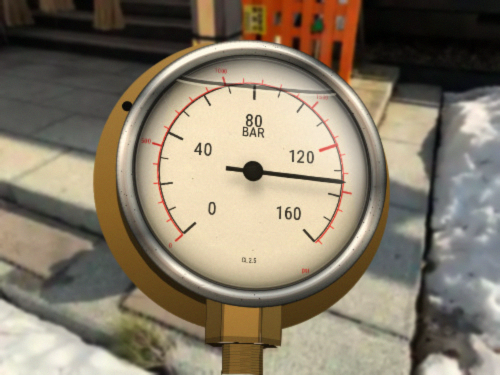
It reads 135 bar
